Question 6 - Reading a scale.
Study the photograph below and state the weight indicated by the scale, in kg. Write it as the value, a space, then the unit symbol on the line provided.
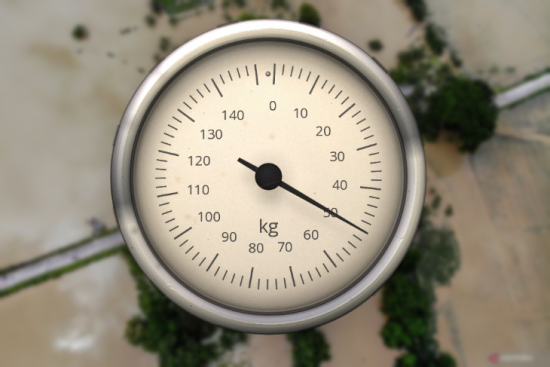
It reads 50 kg
